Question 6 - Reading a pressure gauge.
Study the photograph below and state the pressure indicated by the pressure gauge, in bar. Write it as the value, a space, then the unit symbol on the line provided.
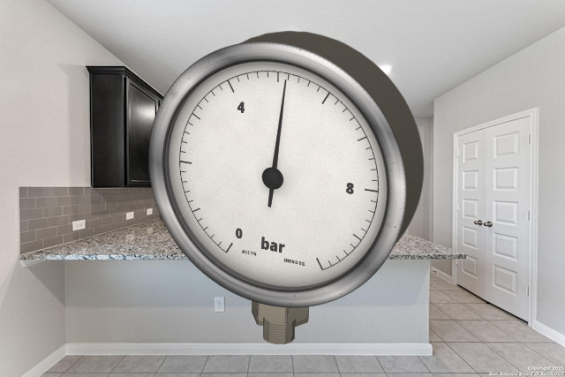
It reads 5.2 bar
